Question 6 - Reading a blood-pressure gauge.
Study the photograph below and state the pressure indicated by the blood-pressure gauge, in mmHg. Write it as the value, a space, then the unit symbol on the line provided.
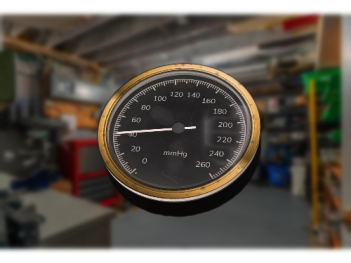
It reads 40 mmHg
